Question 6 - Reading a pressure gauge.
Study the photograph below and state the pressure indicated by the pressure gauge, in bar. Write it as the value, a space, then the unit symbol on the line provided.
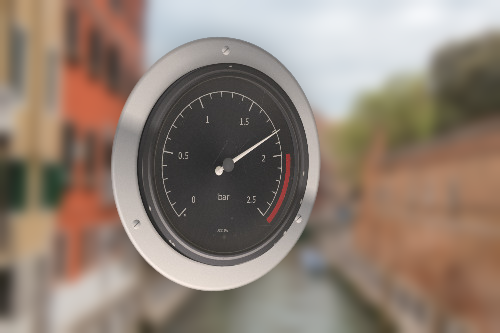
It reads 1.8 bar
